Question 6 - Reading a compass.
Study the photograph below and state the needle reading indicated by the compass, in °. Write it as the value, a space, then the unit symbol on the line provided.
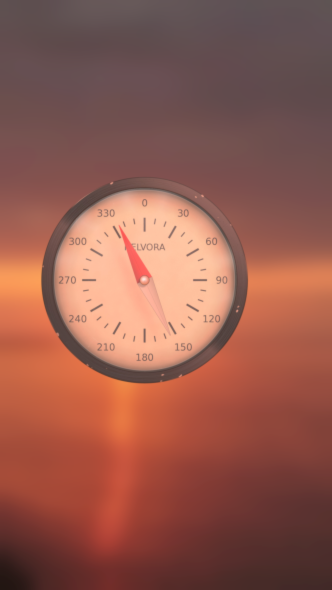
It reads 335 °
